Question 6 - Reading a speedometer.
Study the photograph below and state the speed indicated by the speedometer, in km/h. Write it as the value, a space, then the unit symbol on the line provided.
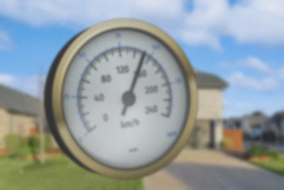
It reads 150 km/h
